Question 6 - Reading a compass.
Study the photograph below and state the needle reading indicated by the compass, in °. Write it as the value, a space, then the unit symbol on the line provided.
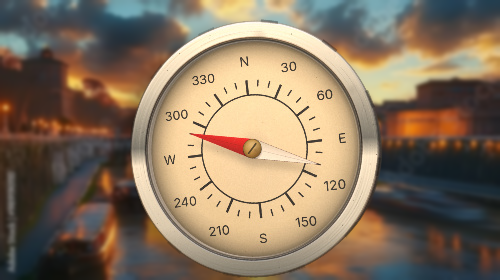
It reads 290 °
